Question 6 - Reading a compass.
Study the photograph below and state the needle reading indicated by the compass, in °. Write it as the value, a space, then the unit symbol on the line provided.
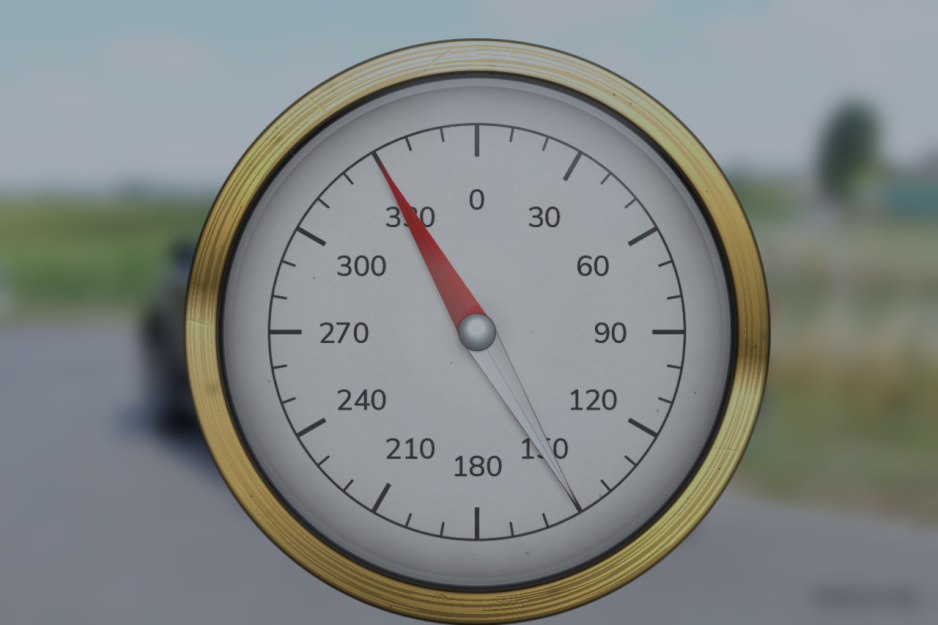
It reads 330 °
